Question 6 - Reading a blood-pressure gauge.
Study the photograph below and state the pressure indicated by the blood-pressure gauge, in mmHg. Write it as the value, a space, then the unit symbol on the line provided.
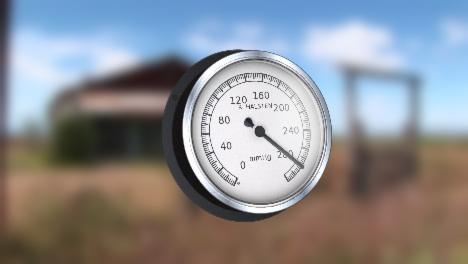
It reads 280 mmHg
